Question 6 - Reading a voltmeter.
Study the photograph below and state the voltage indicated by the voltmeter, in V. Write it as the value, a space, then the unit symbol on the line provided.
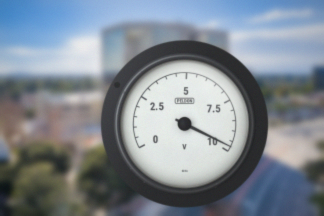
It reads 9.75 V
